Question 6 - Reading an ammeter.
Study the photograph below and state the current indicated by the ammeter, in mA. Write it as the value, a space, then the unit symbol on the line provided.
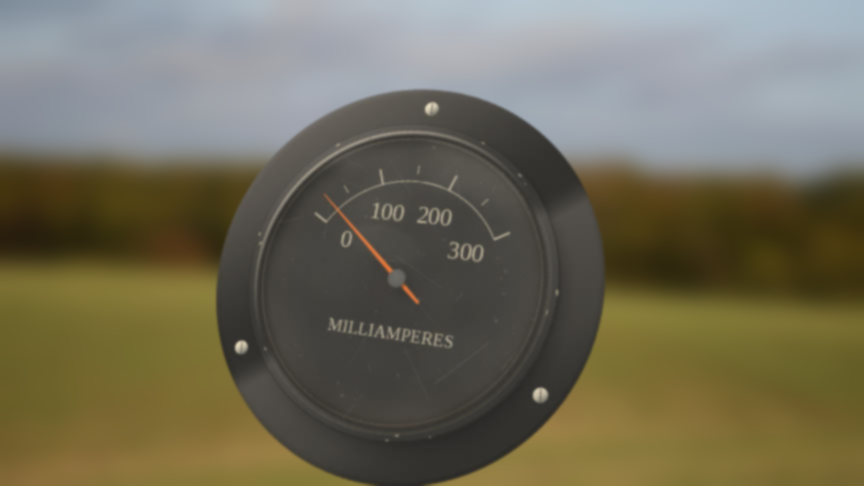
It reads 25 mA
